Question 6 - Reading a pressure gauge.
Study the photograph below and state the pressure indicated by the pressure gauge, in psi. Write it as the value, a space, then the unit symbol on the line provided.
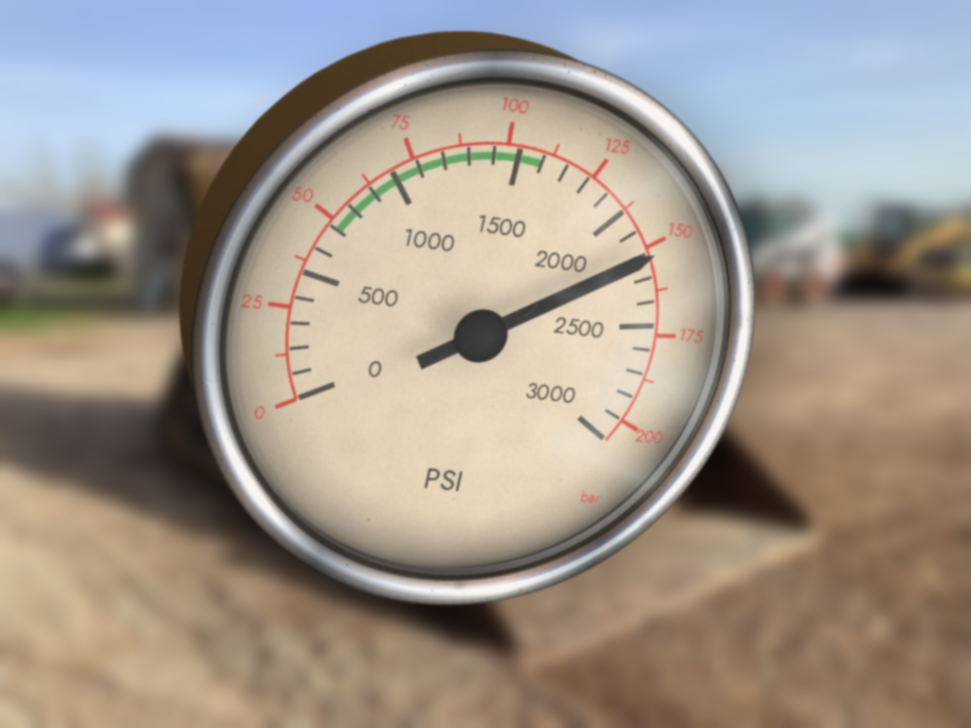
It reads 2200 psi
